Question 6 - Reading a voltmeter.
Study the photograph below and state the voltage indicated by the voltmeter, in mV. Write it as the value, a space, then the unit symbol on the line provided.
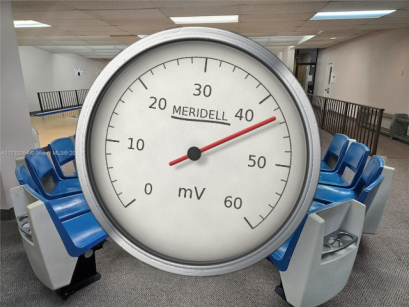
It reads 43 mV
